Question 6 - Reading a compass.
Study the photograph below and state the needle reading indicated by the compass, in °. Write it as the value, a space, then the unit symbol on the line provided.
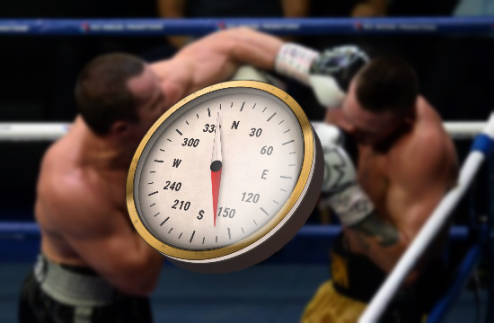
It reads 160 °
